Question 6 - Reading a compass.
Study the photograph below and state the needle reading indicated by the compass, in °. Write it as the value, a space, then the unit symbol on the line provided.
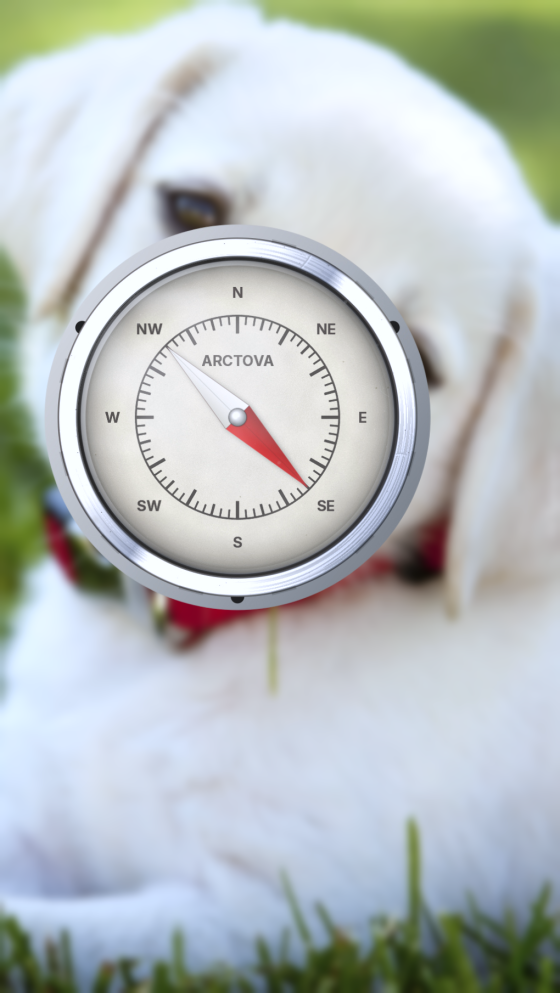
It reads 135 °
